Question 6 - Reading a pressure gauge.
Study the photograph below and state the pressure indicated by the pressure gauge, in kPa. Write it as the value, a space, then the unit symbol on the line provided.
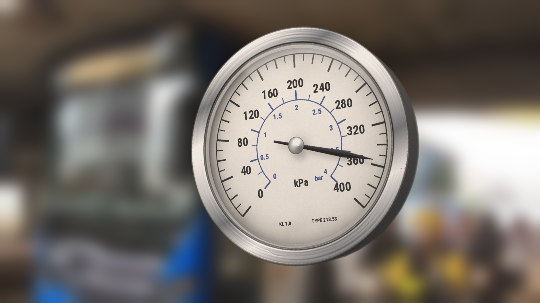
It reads 355 kPa
